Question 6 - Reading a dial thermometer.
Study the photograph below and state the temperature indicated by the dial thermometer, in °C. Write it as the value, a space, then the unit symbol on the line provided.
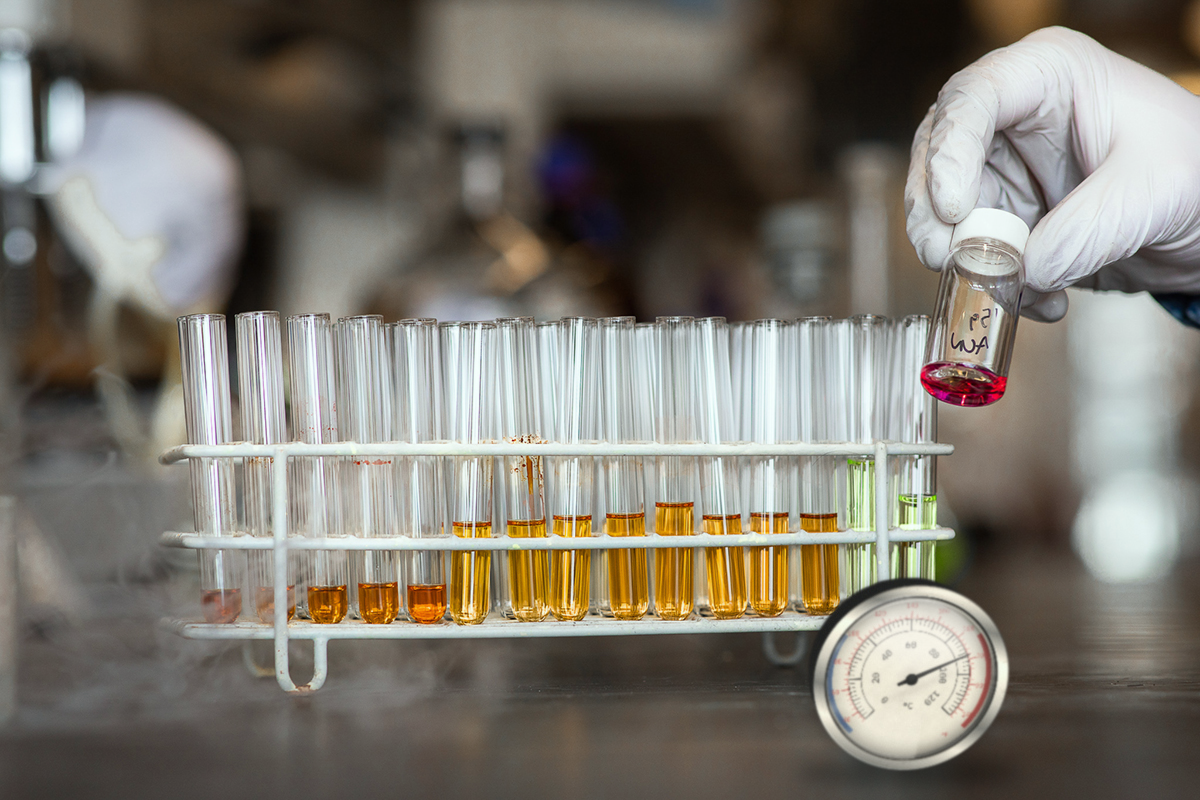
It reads 90 °C
